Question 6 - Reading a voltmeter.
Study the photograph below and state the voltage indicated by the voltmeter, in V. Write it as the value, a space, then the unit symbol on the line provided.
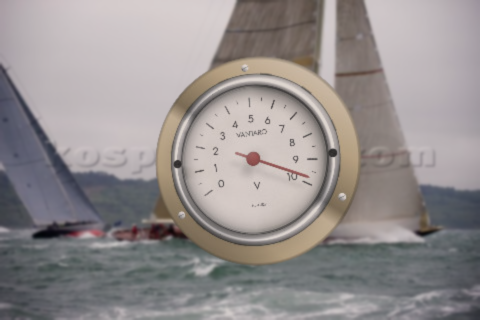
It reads 9.75 V
